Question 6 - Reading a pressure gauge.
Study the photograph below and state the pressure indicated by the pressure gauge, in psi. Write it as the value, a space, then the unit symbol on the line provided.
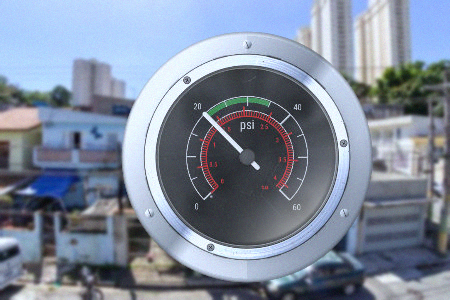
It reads 20 psi
